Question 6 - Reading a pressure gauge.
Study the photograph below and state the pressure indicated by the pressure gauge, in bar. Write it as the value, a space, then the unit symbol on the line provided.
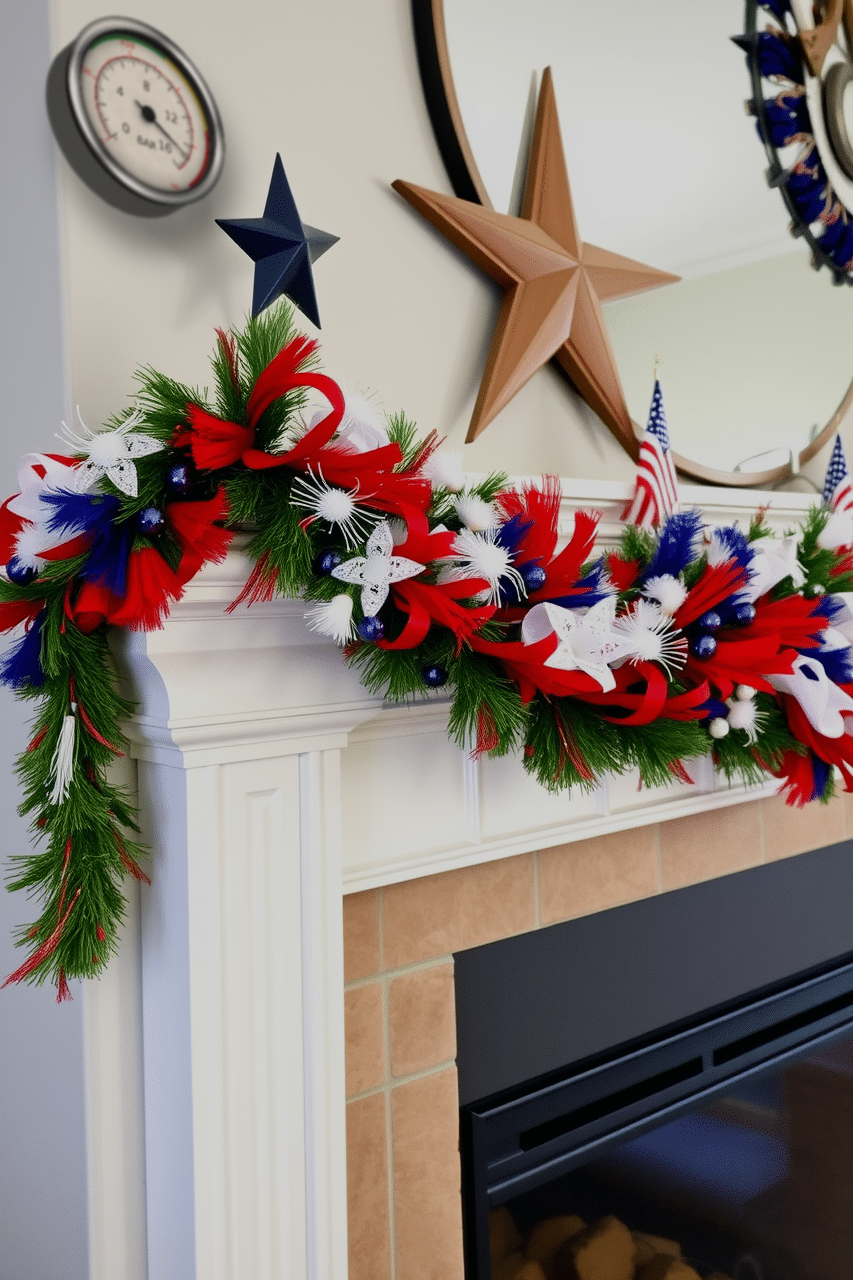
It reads 15 bar
